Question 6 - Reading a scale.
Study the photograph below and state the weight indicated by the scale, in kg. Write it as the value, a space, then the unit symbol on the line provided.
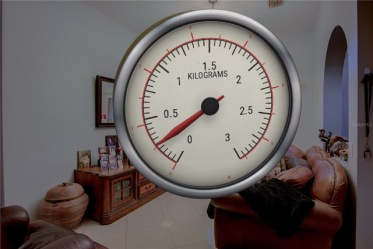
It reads 0.25 kg
